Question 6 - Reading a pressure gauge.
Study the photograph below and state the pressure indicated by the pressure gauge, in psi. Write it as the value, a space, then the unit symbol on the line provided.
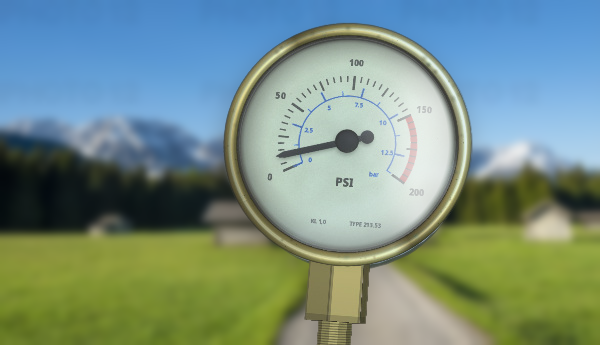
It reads 10 psi
